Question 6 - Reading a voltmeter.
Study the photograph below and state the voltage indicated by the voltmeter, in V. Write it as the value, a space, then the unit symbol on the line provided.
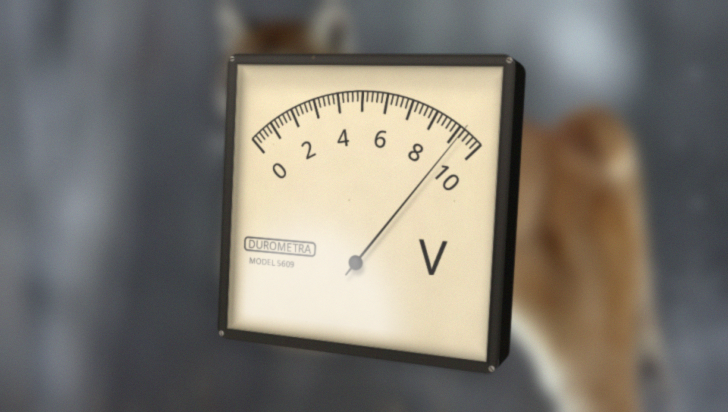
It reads 9.2 V
